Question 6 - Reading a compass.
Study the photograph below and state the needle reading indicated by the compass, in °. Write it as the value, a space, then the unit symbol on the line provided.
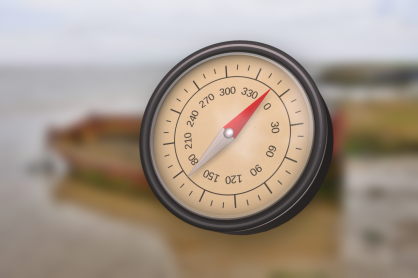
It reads 350 °
